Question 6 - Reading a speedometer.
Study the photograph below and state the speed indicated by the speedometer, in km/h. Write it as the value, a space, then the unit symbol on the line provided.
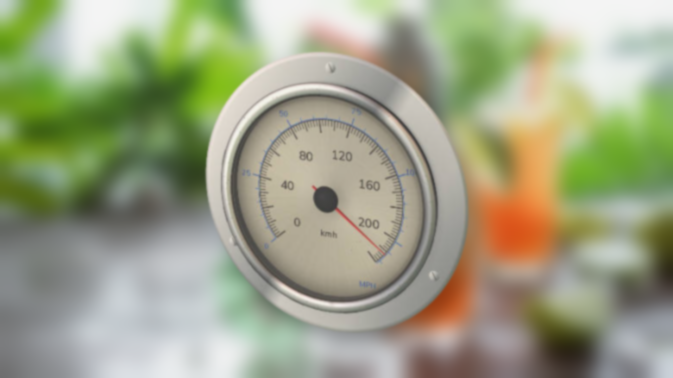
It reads 210 km/h
